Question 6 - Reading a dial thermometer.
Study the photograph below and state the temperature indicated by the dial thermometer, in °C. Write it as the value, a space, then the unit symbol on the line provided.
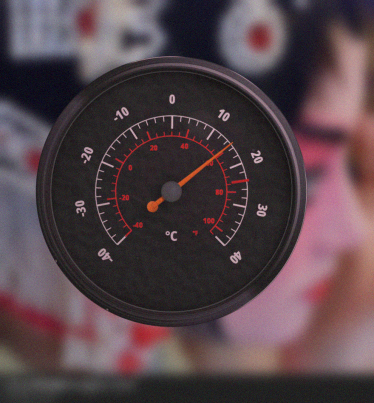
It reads 15 °C
